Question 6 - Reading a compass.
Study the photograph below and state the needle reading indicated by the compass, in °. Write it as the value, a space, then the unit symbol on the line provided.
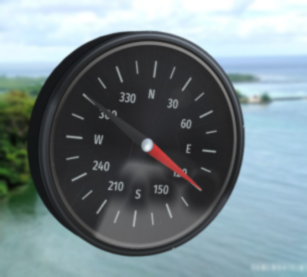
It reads 120 °
